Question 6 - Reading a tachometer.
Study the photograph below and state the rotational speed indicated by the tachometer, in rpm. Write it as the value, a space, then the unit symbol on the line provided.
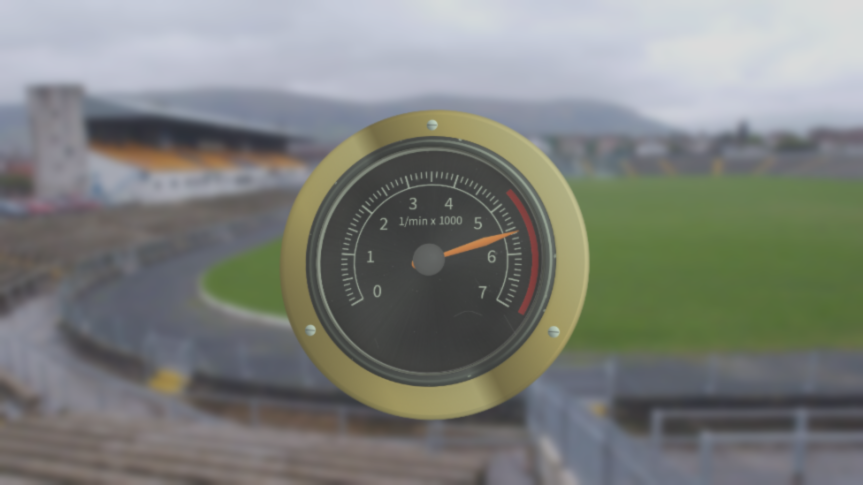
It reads 5600 rpm
